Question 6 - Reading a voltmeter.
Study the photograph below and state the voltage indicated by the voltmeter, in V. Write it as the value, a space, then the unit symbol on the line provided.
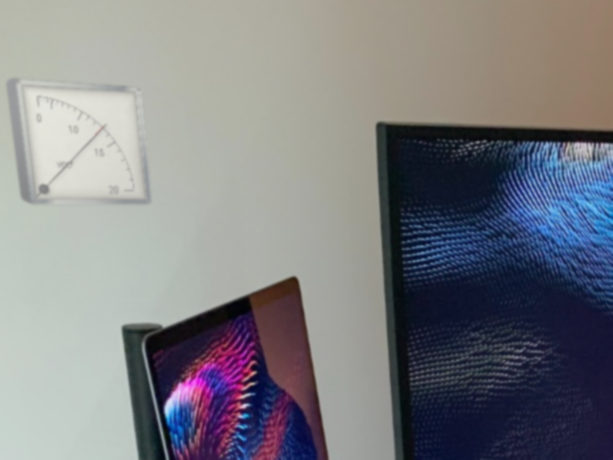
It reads 13 V
